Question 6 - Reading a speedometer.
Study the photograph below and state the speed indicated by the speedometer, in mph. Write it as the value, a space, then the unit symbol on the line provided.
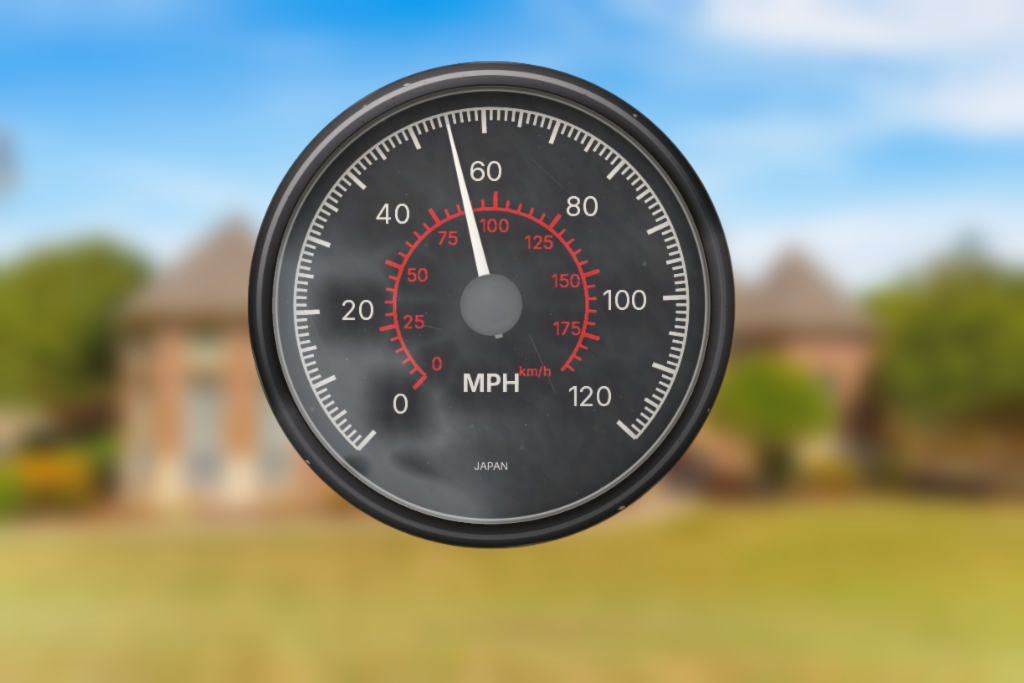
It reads 55 mph
